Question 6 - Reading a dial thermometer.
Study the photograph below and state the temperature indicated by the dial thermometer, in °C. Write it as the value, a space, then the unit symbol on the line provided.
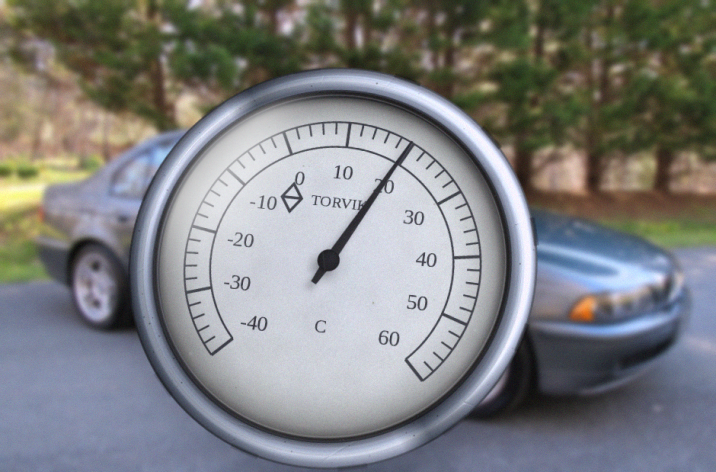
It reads 20 °C
